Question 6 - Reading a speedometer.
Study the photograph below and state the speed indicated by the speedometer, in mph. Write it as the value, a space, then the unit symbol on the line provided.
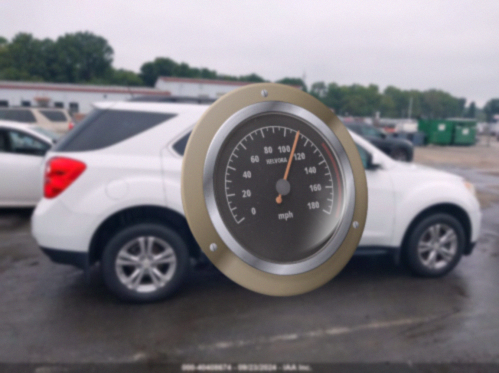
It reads 110 mph
